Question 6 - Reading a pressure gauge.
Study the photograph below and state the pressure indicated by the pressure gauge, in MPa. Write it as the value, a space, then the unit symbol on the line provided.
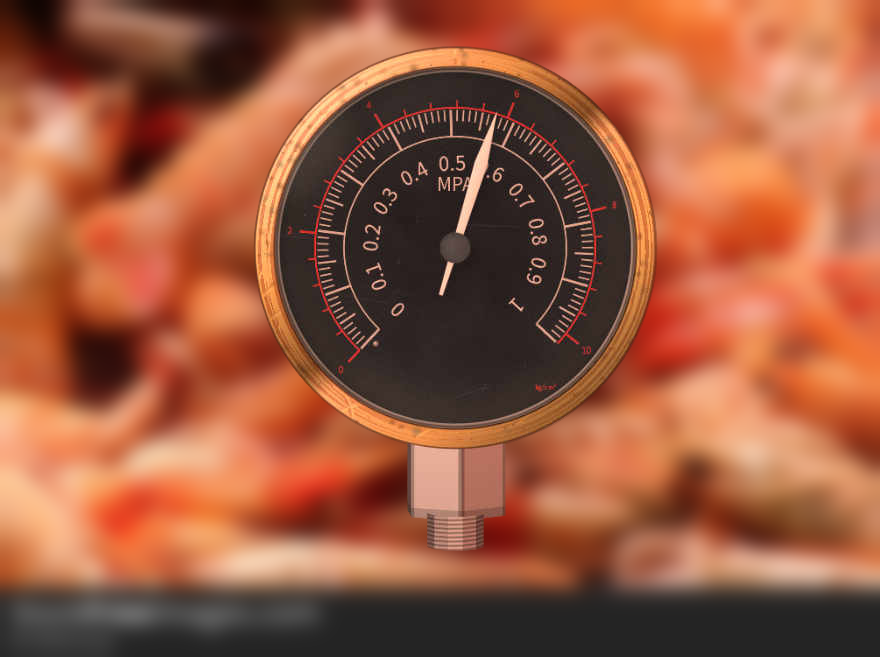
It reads 0.57 MPa
